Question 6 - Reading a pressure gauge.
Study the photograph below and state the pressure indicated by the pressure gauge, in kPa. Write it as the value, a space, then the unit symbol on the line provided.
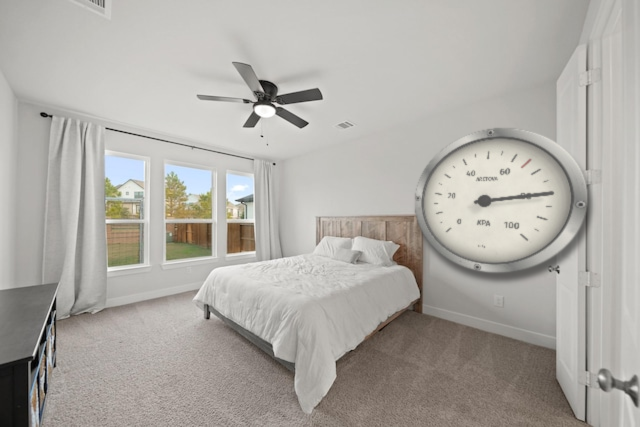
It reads 80 kPa
